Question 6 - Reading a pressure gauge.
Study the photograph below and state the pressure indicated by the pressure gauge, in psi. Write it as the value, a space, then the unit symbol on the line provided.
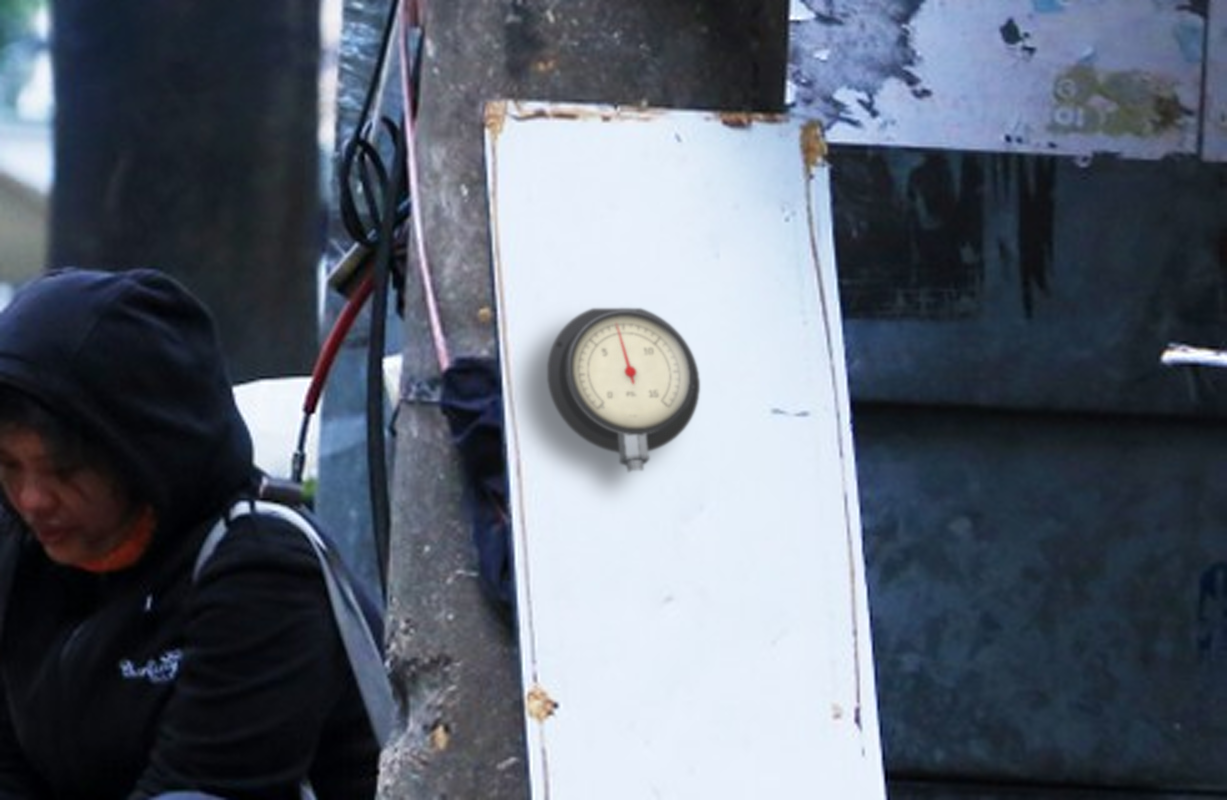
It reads 7 psi
